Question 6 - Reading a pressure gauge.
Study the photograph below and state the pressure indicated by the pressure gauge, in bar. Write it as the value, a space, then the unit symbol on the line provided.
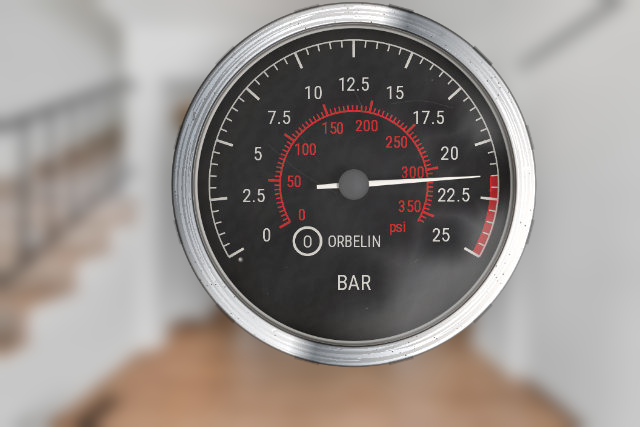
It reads 21.5 bar
